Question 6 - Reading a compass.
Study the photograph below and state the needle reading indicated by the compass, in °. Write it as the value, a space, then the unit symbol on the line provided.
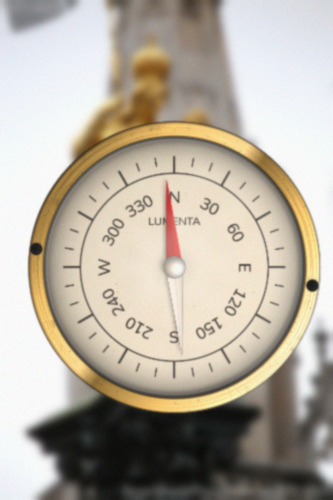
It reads 355 °
